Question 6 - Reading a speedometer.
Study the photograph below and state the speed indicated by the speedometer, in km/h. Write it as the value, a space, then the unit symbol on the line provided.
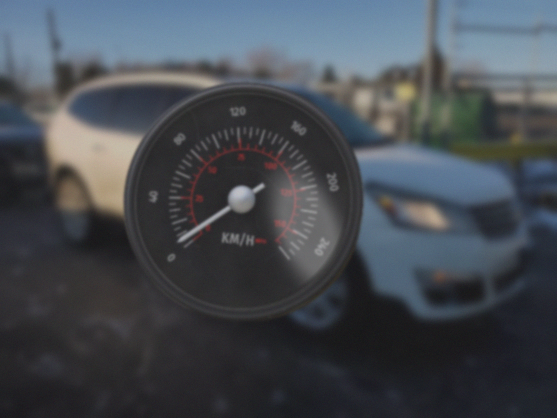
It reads 5 km/h
